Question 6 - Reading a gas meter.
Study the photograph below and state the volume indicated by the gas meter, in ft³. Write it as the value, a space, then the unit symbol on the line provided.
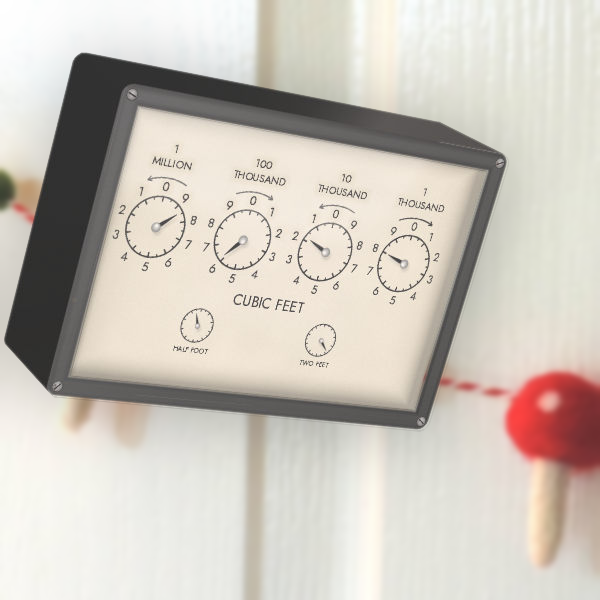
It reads 861800 ft³
